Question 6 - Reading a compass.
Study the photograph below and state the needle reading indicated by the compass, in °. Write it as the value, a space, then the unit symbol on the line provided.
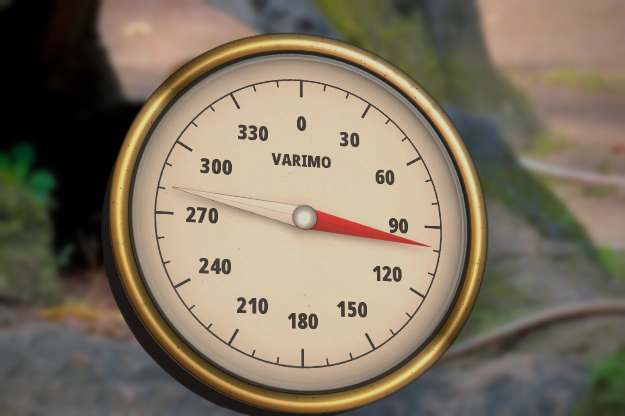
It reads 100 °
